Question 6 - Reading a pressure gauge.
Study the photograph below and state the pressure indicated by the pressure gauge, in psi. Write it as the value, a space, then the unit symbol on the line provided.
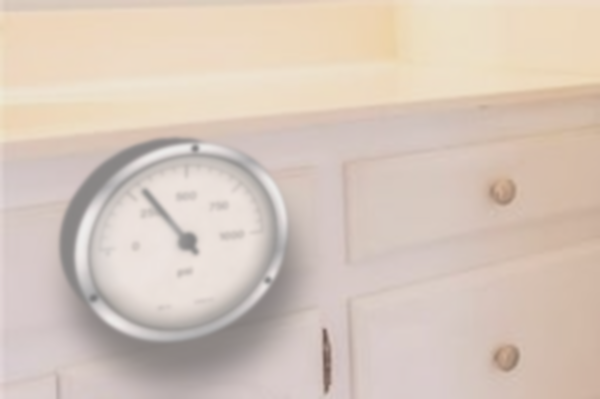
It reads 300 psi
